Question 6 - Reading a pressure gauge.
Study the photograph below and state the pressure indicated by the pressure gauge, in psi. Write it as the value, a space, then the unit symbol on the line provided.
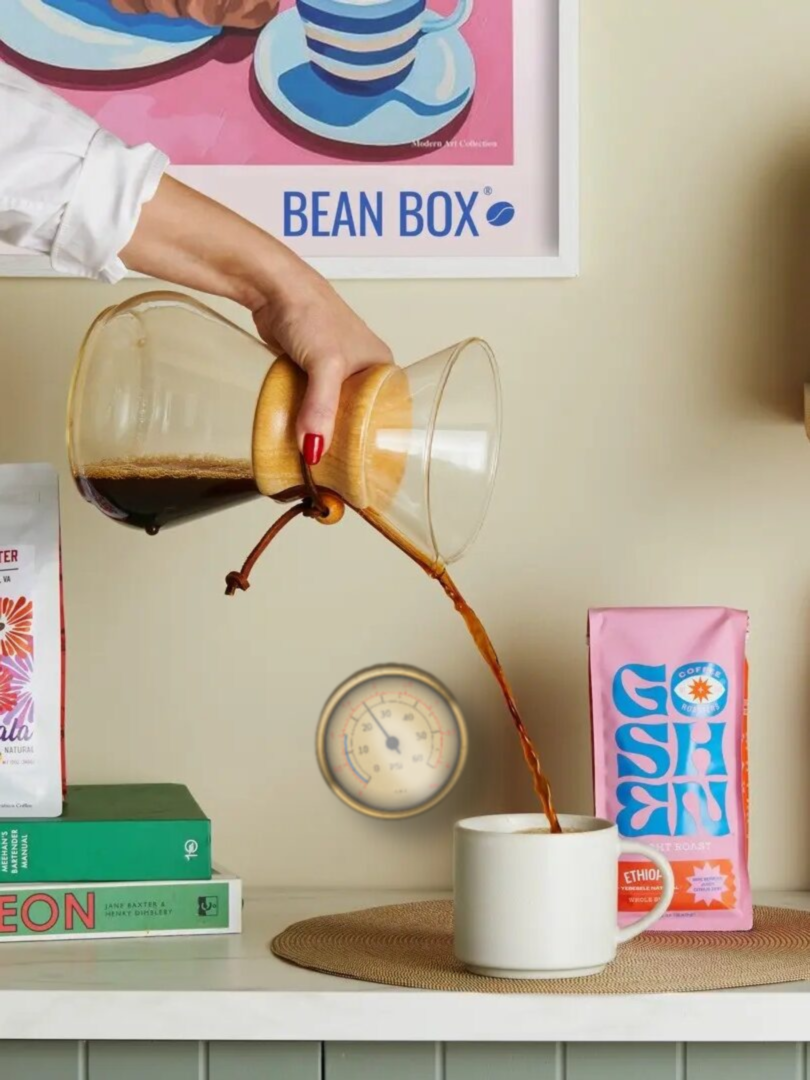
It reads 25 psi
